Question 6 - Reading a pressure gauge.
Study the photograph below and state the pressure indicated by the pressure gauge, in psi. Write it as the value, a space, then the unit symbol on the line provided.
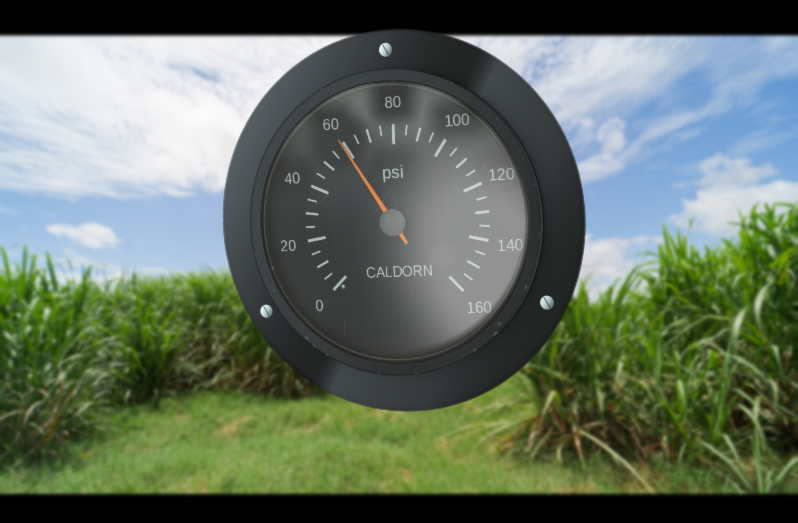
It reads 60 psi
